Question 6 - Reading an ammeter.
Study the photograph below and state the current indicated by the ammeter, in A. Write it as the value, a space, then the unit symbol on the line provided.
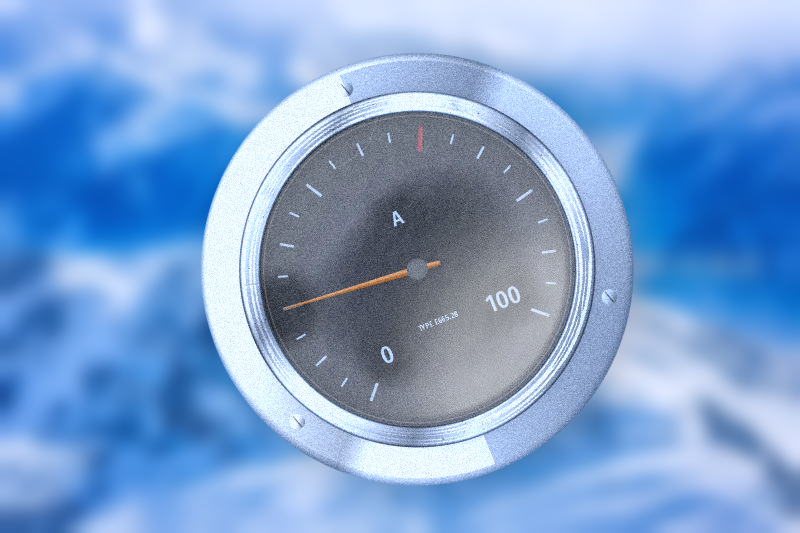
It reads 20 A
